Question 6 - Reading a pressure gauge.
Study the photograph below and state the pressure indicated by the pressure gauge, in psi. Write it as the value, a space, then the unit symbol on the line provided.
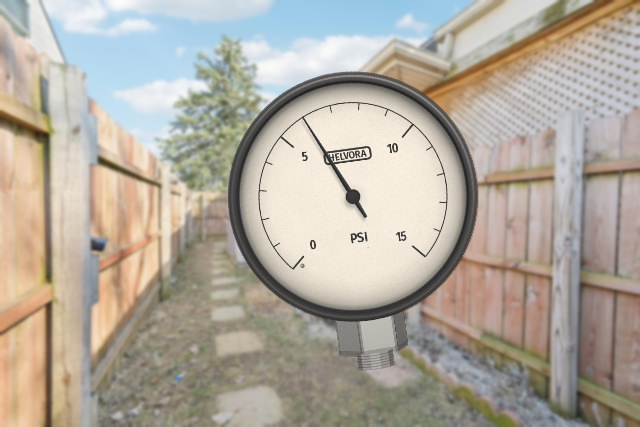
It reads 6 psi
